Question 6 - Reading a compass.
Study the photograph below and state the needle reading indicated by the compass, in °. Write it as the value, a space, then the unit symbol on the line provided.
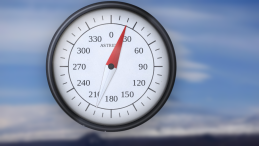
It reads 20 °
